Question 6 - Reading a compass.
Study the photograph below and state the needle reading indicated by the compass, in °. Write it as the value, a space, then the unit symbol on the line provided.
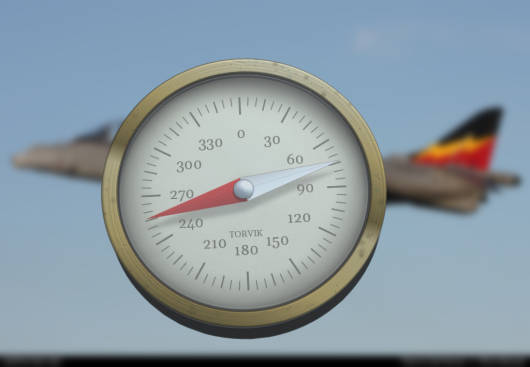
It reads 255 °
